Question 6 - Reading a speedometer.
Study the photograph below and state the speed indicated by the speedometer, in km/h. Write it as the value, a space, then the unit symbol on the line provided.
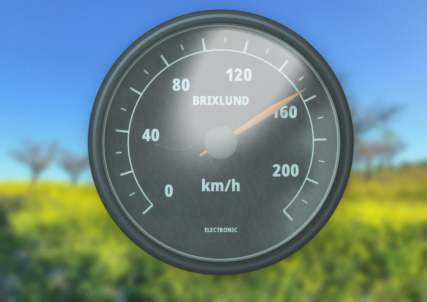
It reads 155 km/h
